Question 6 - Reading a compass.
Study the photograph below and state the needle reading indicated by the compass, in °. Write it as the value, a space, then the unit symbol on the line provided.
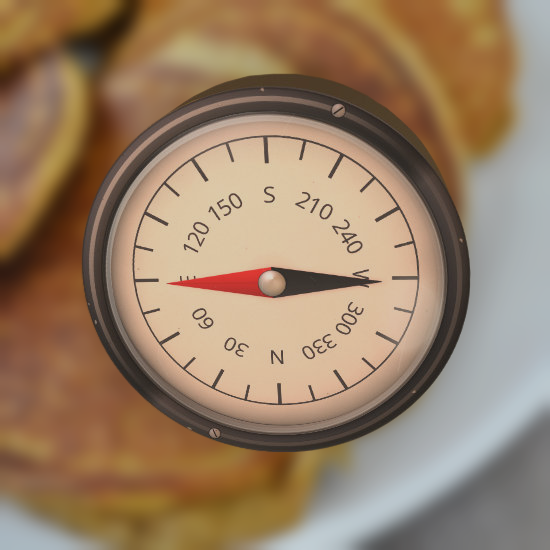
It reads 90 °
